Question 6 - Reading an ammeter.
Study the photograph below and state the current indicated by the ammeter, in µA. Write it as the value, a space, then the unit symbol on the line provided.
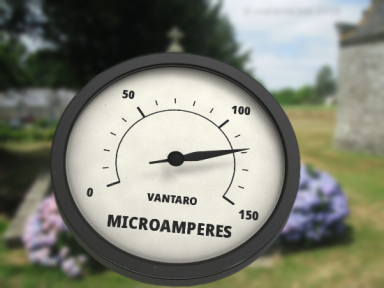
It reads 120 µA
